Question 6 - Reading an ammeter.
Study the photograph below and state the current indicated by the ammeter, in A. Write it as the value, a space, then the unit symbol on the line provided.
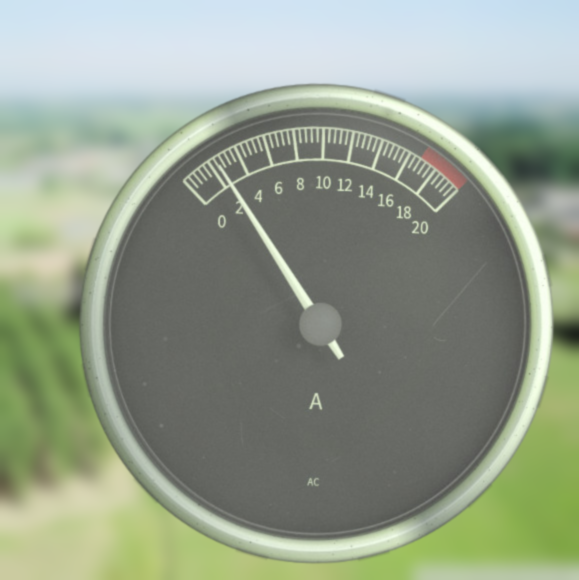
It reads 2.4 A
